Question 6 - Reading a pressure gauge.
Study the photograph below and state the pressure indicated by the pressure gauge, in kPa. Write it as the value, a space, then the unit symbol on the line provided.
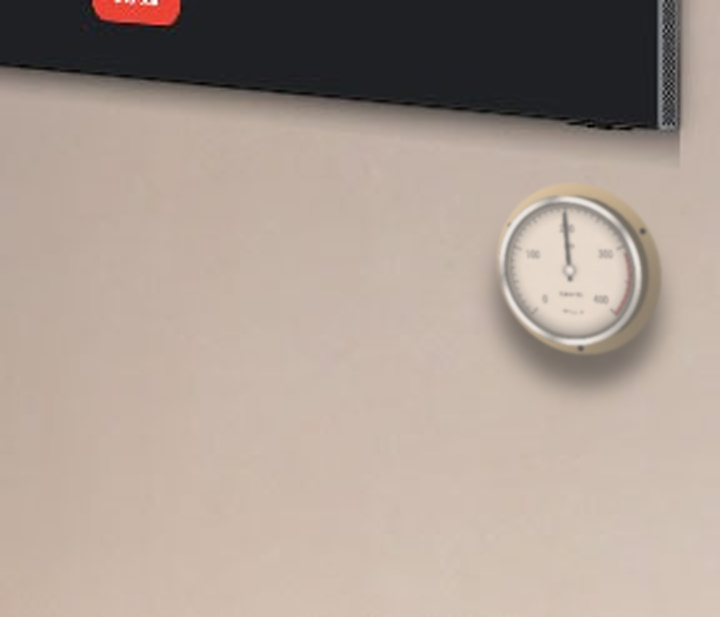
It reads 200 kPa
